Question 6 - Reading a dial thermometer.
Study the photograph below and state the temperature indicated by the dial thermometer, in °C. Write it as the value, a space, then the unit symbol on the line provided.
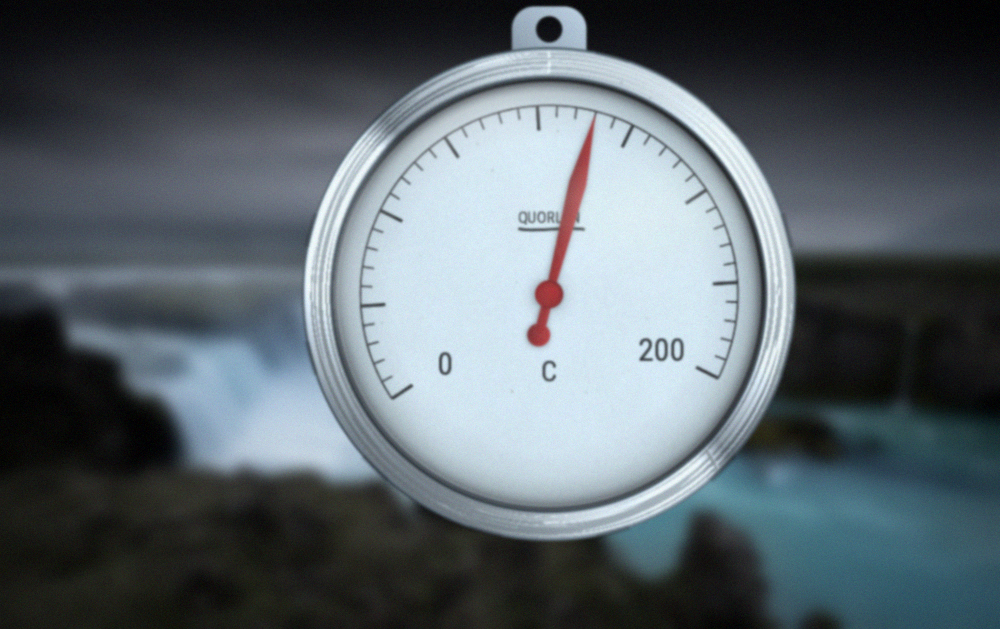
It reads 115 °C
